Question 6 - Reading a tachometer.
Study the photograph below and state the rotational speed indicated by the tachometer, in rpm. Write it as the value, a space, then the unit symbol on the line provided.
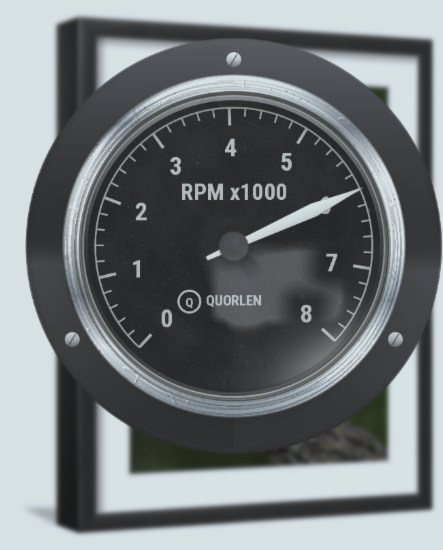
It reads 6000 rpm
